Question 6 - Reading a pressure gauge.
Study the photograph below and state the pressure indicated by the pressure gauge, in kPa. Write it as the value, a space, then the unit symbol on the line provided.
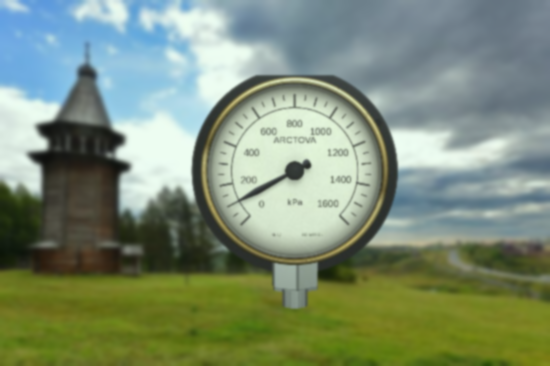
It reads 100 kPa
